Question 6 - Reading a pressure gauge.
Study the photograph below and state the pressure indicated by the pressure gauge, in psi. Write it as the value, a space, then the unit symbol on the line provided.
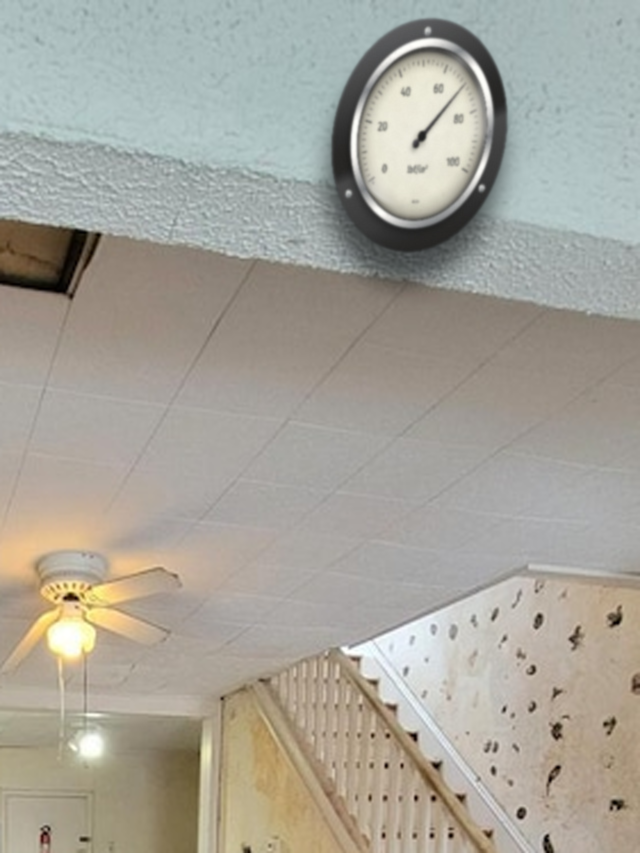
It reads 70 psi
